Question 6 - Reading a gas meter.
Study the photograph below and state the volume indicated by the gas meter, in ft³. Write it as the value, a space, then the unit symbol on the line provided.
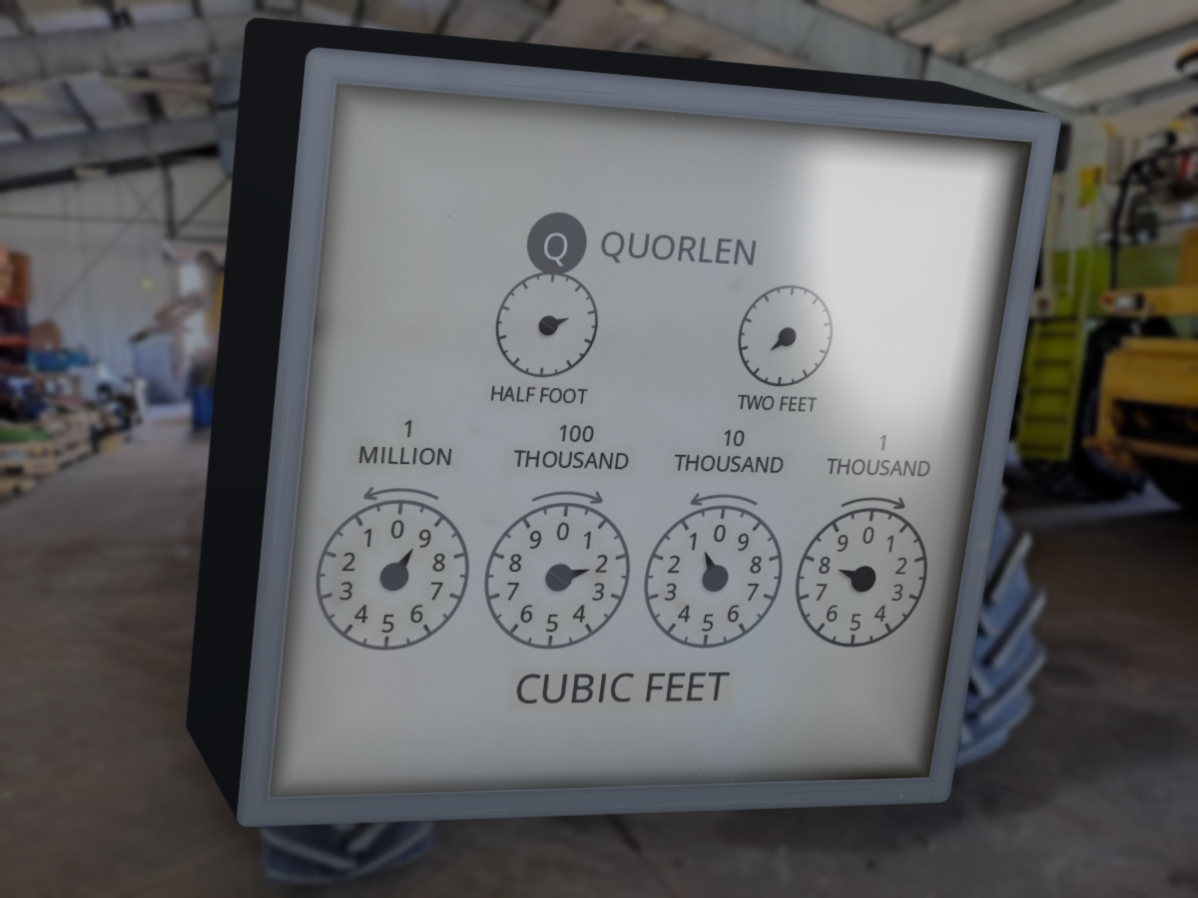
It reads 920800 ft³
